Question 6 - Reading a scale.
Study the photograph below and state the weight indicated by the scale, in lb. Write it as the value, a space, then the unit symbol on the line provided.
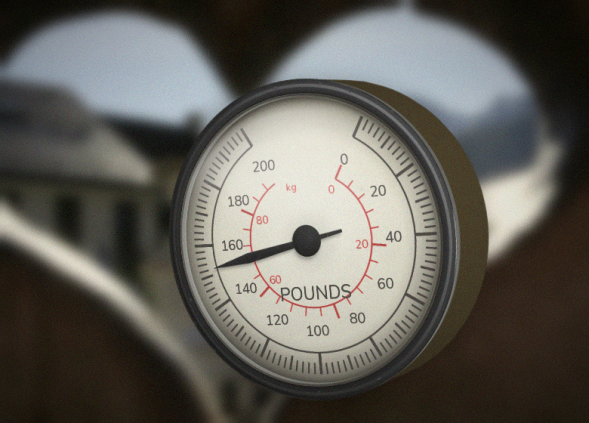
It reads 152 lb
